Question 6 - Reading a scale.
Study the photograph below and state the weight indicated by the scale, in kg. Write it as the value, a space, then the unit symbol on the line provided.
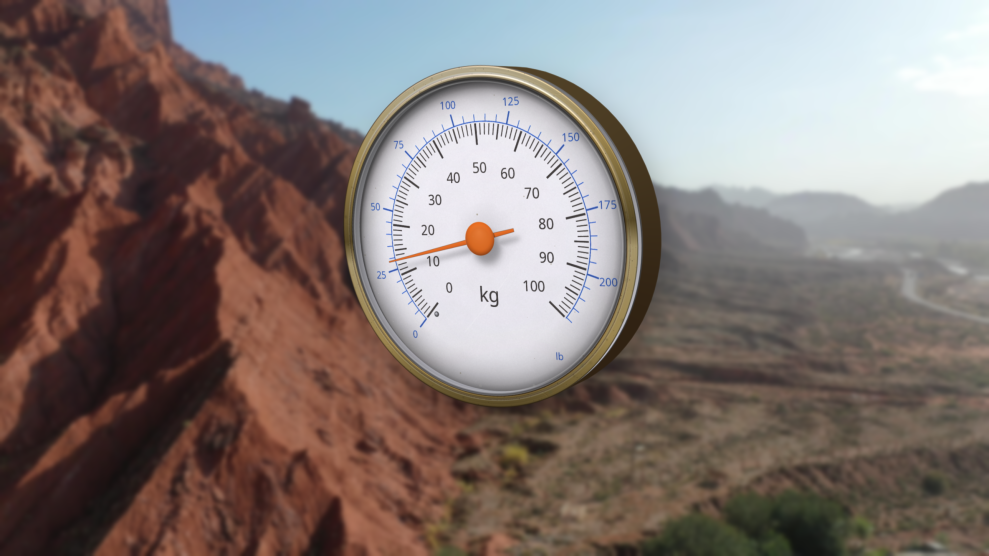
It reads 13 kg
